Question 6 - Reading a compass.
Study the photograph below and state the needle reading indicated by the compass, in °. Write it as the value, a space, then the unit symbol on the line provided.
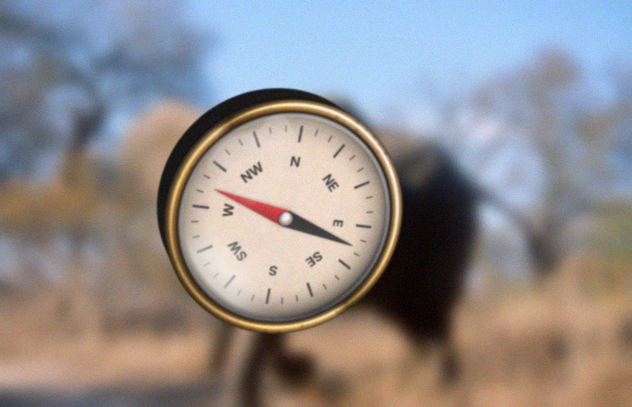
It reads 285 °
